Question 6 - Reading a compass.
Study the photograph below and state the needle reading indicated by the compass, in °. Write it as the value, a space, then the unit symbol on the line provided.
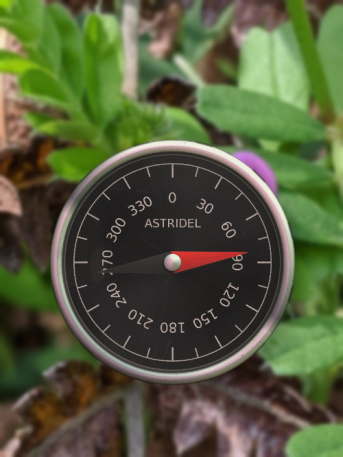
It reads 82.5 °
